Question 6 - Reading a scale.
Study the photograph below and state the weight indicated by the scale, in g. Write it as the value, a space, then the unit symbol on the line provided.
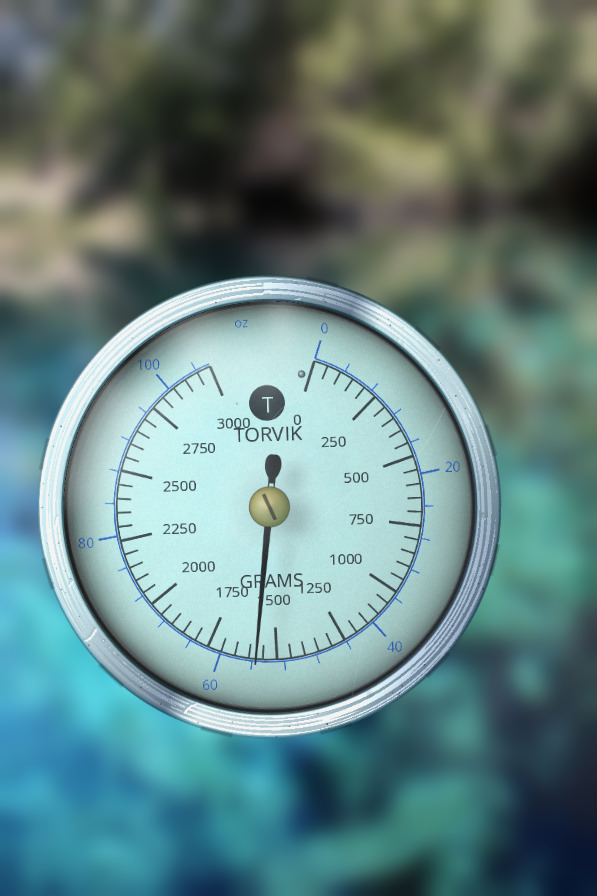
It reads 1575 g
